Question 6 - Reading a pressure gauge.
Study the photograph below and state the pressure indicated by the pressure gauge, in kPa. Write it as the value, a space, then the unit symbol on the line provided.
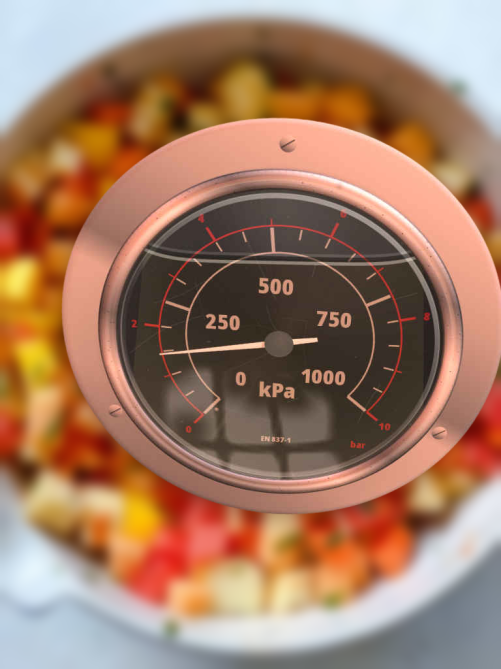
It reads 150 kPa
